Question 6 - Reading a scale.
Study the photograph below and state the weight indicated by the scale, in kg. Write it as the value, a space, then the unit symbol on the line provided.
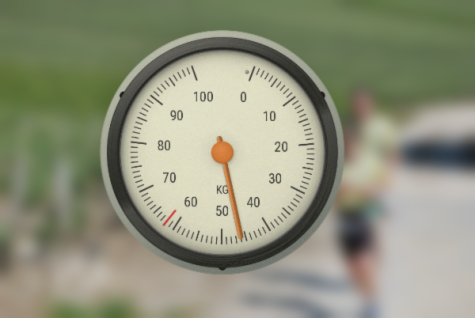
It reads 46 kg
